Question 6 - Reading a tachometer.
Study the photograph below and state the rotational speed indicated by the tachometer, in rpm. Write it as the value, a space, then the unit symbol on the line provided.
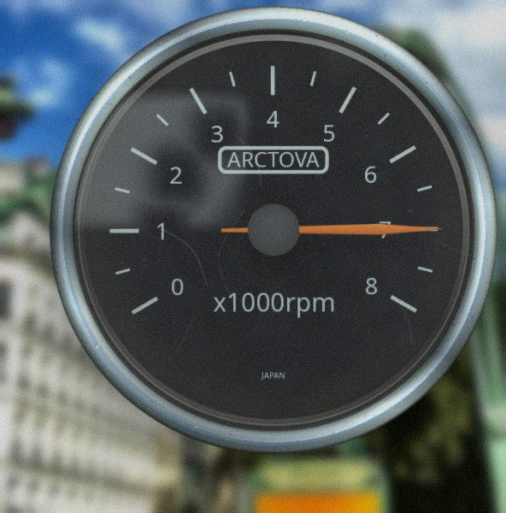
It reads 7000 rpm
